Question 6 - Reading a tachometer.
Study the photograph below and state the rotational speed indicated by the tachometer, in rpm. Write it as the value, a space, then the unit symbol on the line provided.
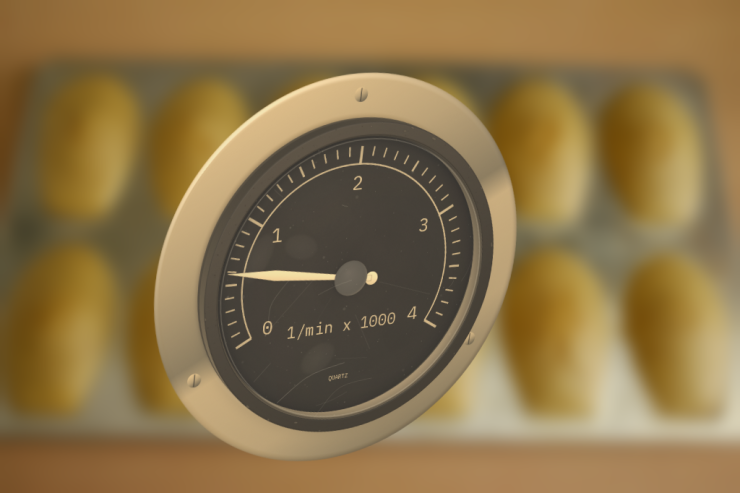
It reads 600 rpm
